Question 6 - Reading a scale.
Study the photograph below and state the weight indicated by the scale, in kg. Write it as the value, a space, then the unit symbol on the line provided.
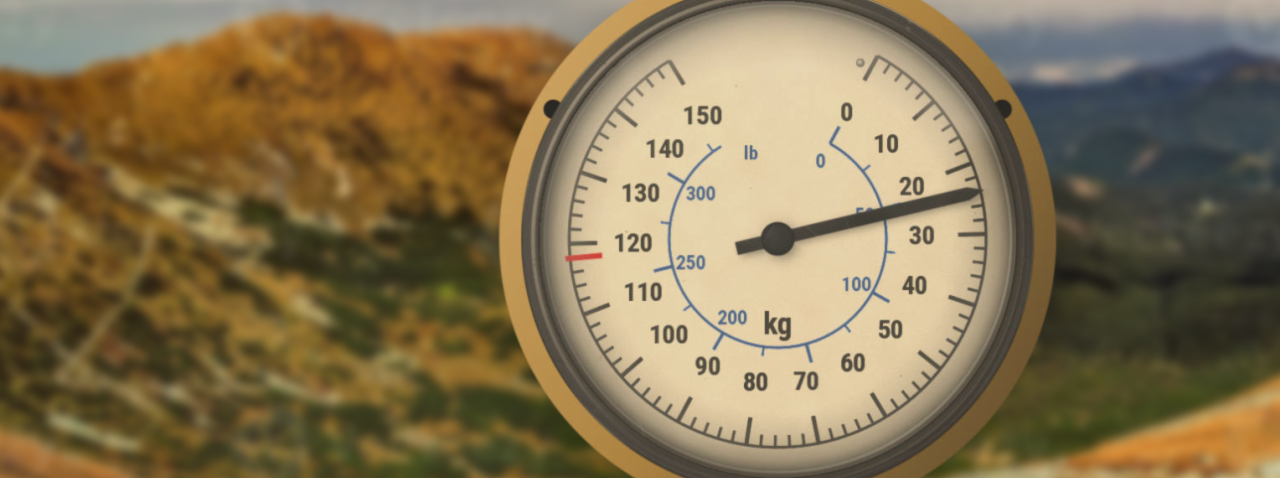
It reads 24 kg
